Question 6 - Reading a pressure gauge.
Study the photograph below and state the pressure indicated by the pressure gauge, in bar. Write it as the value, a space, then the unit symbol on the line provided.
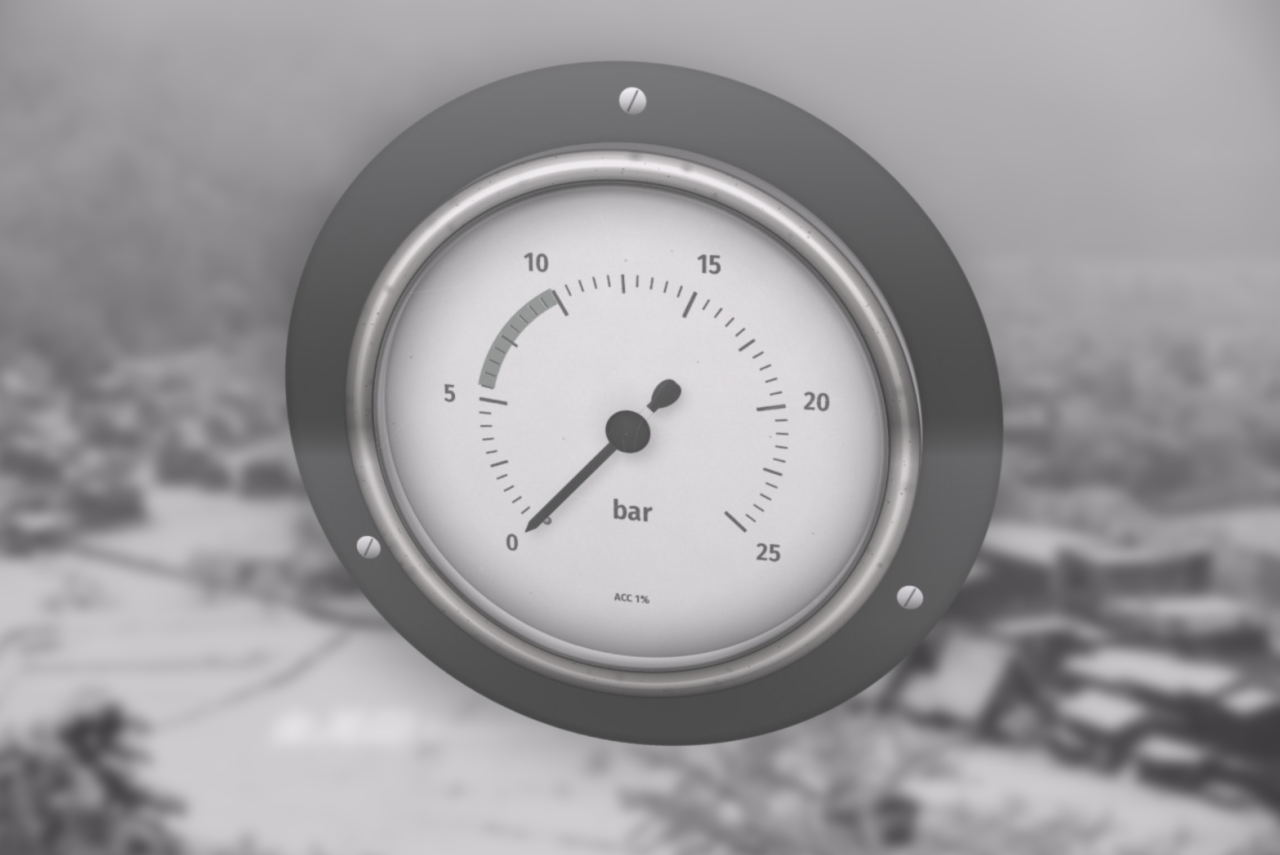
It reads 0 bar
